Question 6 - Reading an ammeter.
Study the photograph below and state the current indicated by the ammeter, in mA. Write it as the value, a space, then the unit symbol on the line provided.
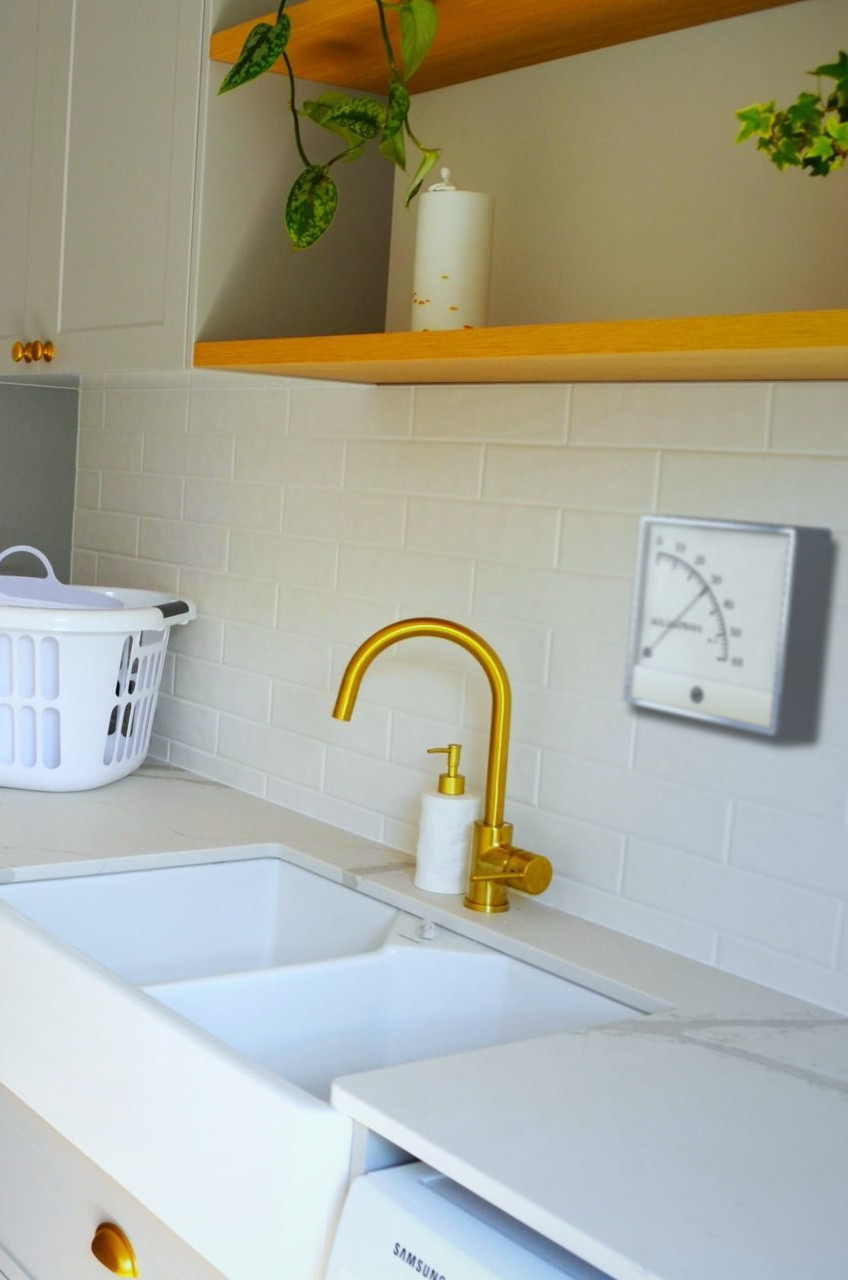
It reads 30 mA
